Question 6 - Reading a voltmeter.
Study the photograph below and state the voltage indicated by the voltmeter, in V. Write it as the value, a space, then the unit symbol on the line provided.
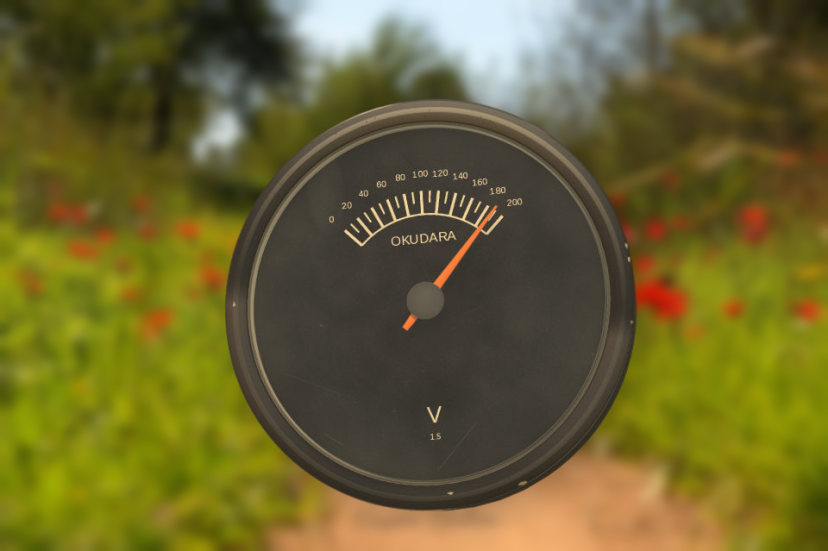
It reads 190 V
